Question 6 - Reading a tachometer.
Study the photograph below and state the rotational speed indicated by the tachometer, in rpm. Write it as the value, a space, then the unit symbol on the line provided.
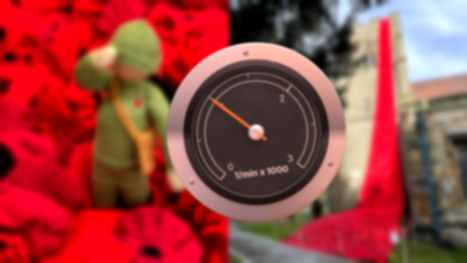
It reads 1000 rpm
